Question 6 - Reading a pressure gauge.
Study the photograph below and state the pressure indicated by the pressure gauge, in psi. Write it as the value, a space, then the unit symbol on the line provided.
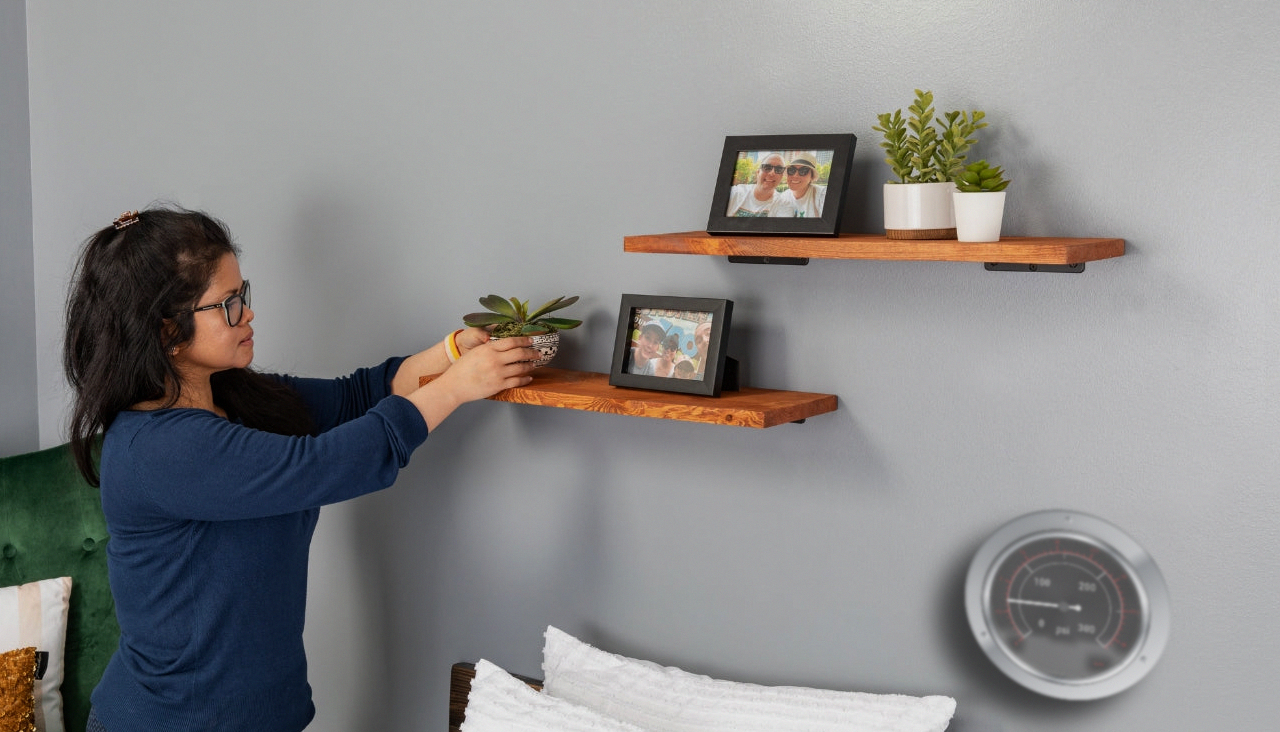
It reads 50 psi
